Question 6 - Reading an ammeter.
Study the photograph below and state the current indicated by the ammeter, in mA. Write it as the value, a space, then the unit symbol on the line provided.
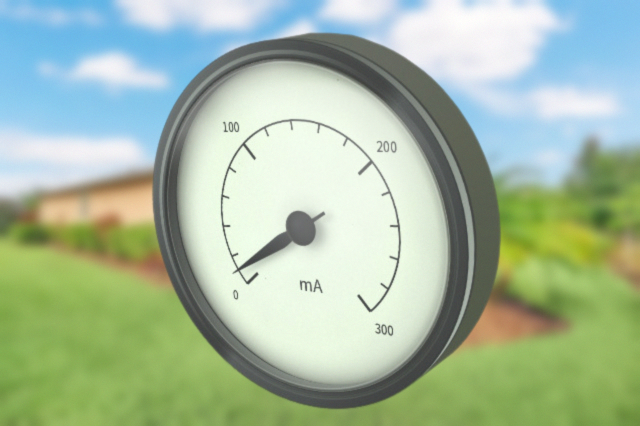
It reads 10 mA
